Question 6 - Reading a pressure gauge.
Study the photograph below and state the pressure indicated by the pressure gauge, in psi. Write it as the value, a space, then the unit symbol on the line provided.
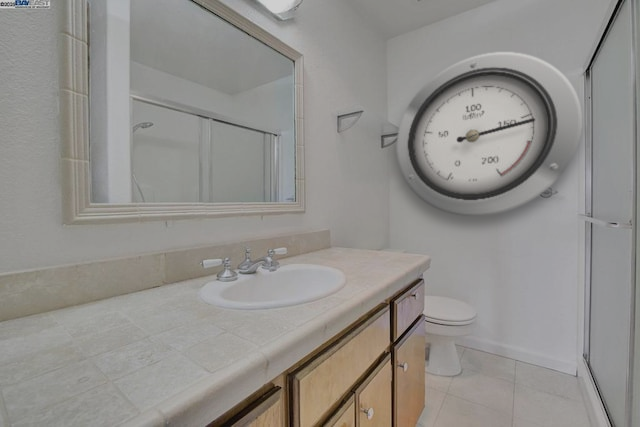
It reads 155 psi
